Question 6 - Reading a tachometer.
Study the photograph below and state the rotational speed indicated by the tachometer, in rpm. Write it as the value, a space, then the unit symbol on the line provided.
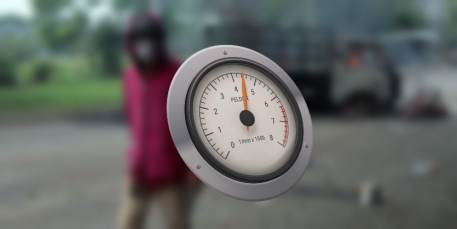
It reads 4400 rpm
